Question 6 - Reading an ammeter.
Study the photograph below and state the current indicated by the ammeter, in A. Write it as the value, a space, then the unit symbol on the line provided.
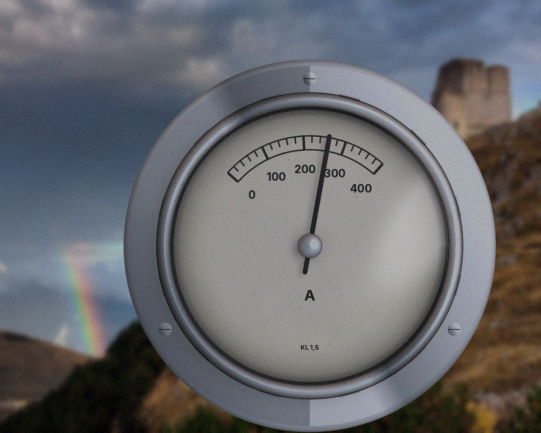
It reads 260 A
